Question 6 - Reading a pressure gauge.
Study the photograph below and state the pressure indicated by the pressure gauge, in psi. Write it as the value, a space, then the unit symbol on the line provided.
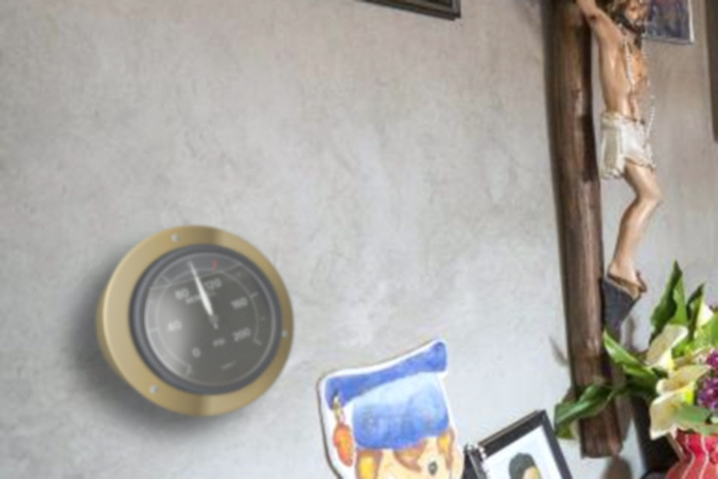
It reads 100 psi
